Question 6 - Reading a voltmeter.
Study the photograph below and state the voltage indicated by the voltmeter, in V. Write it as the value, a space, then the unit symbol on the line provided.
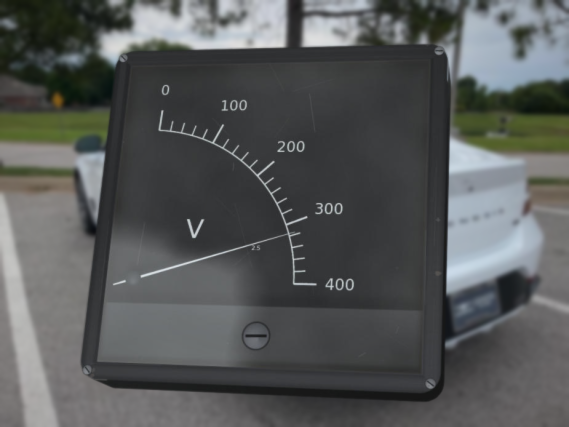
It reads 320 V
